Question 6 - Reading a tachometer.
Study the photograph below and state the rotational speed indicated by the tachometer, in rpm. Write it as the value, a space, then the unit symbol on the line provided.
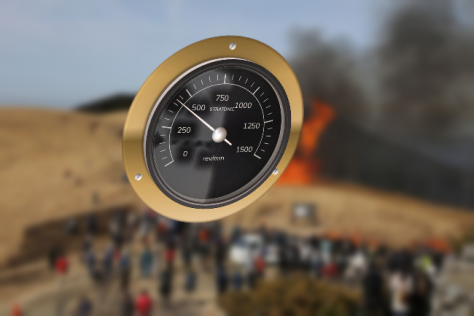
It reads 425 rpm
